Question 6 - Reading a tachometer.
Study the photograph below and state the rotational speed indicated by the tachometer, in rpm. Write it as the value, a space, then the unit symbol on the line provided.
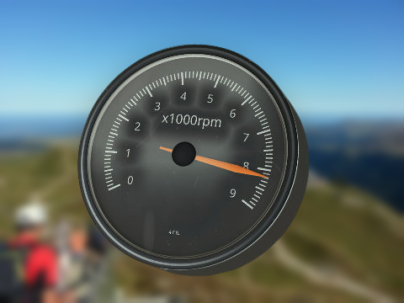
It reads 8200 rpm
